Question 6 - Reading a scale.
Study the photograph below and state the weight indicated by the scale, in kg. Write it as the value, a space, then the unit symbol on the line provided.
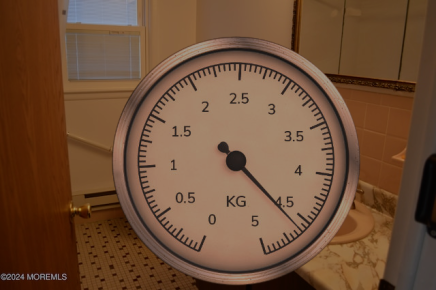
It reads 4.6 kg
